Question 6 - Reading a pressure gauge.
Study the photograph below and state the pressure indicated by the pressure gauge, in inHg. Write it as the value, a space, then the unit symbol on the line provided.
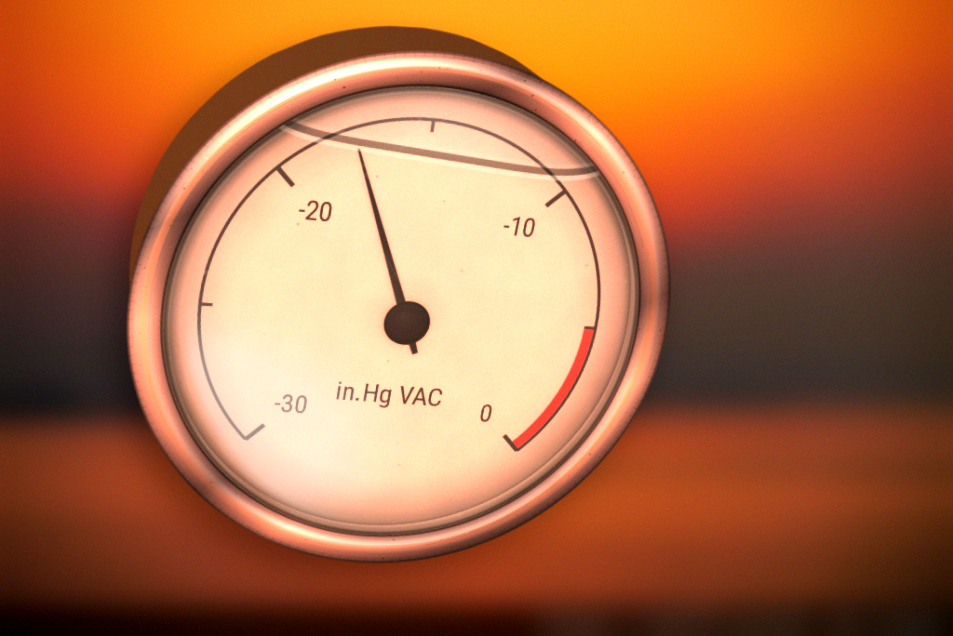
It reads -17.5 inHg
